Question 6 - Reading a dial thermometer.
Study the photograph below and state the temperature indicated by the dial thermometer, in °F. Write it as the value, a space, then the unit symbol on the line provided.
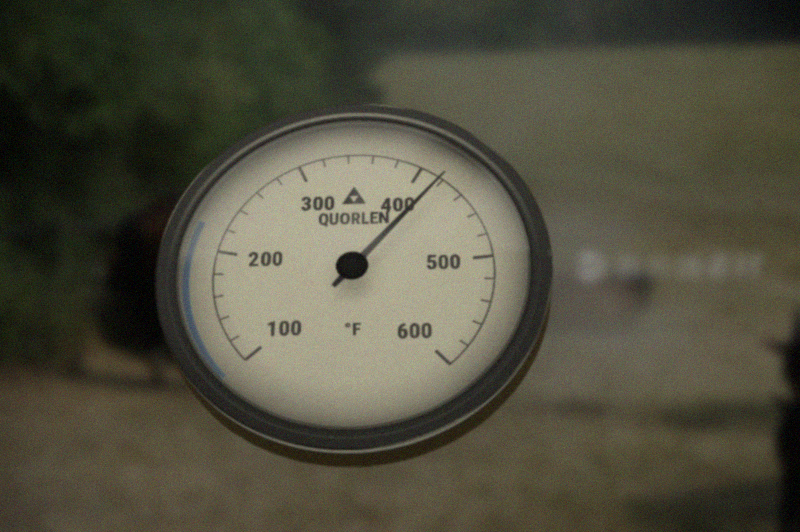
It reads 420 °F
